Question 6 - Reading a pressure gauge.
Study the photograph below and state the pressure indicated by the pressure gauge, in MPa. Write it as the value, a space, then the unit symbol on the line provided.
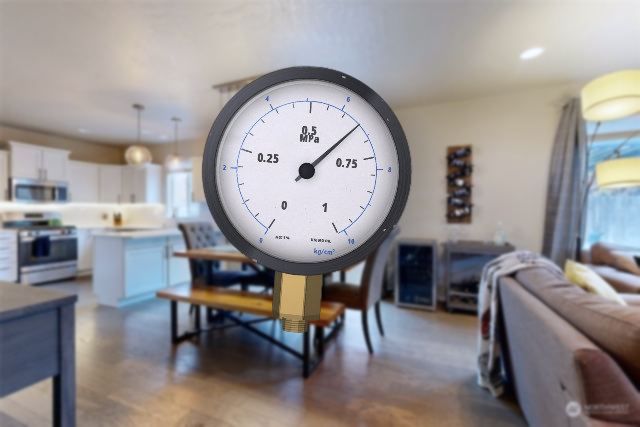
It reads 0.65 MPa
